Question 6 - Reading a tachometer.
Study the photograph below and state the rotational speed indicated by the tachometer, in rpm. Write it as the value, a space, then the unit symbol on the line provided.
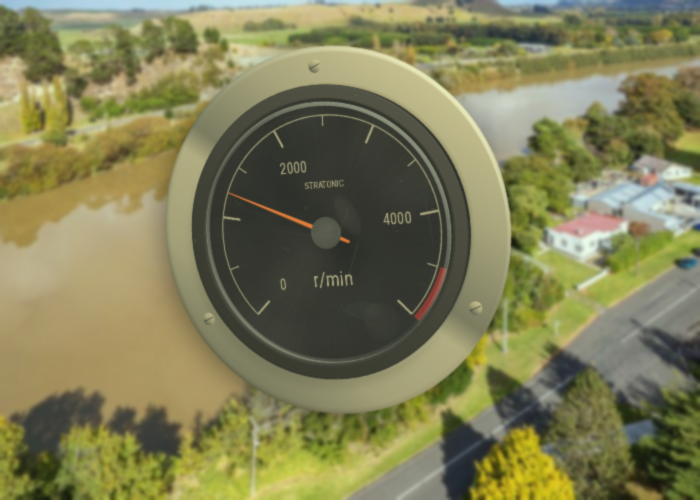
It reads 1250 rpm
